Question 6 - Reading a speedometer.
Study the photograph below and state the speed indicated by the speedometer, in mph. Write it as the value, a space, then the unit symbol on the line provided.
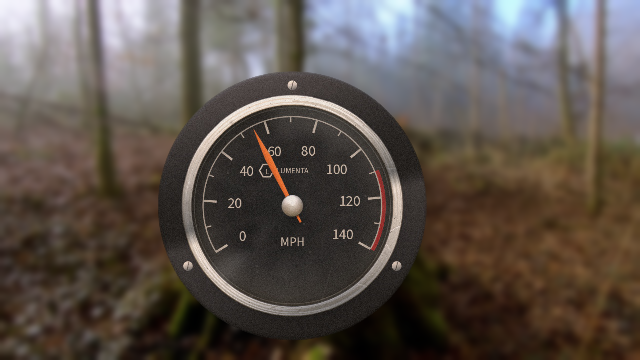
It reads 55 mph
